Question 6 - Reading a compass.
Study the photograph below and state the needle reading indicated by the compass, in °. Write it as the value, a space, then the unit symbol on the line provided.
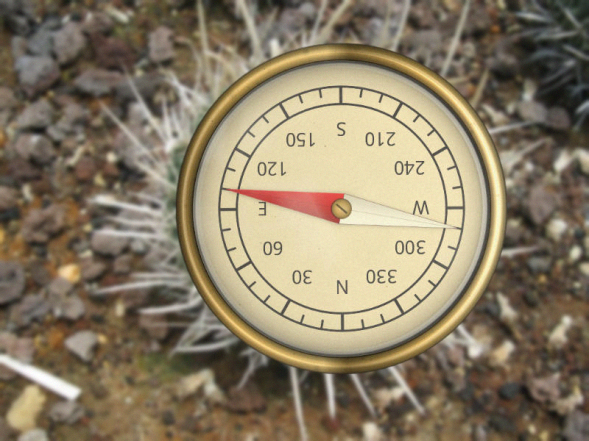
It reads 100 °
